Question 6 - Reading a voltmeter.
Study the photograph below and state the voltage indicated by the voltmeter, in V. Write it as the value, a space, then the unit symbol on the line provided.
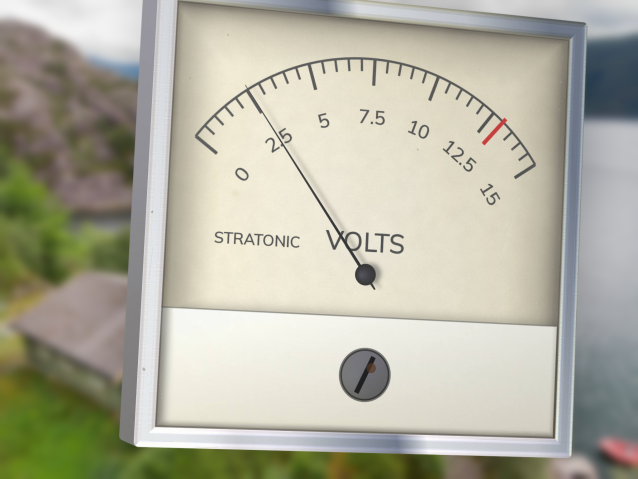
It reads 2.5 V
